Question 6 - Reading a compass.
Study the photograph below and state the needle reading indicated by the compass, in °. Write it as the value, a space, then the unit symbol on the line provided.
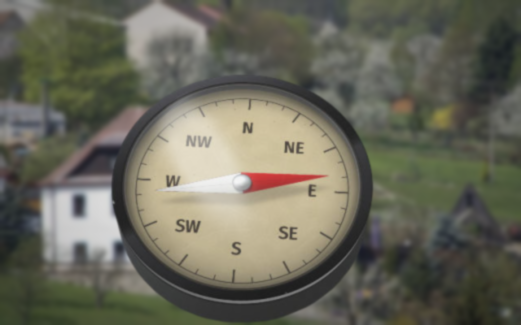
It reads 80 °
